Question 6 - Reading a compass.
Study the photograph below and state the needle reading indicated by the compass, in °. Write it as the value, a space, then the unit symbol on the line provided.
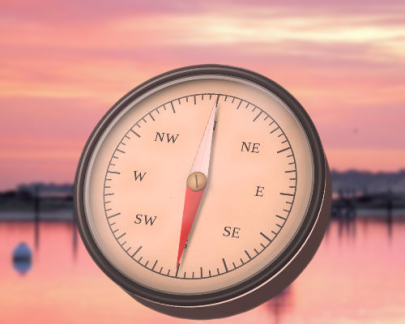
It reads 180 °
